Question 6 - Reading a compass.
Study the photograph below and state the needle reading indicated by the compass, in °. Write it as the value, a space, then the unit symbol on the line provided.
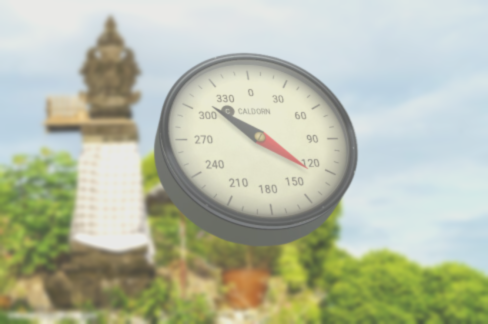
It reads 130 °
